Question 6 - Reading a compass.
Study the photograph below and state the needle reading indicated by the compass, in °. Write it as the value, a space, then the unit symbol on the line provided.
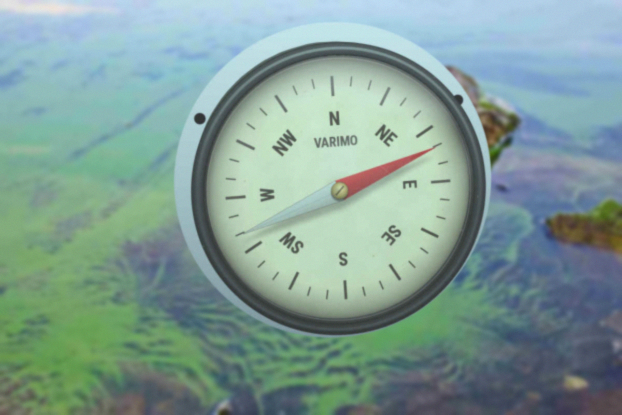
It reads 70 °
